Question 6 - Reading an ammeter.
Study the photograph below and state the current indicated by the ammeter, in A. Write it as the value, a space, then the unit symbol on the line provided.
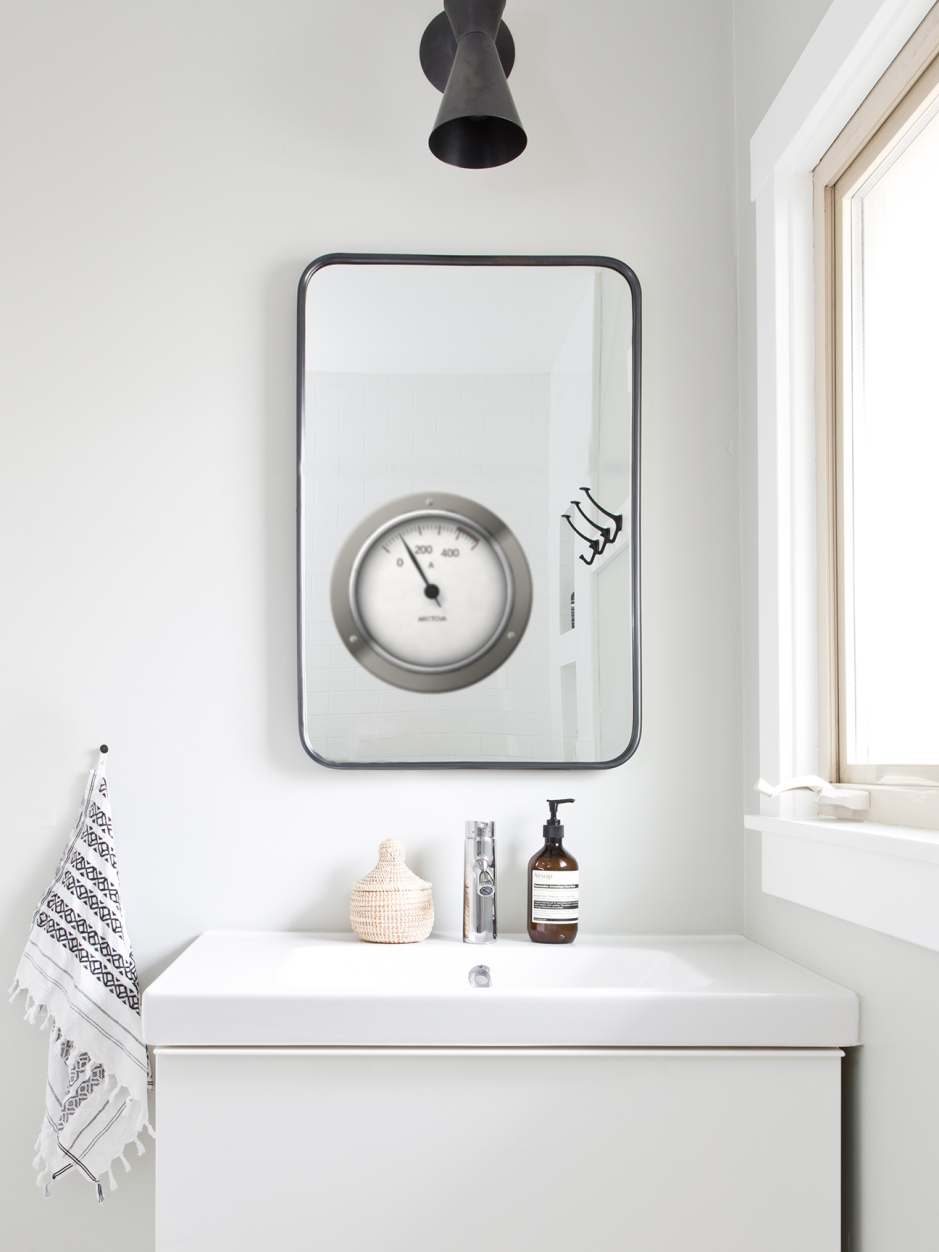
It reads 100 A
